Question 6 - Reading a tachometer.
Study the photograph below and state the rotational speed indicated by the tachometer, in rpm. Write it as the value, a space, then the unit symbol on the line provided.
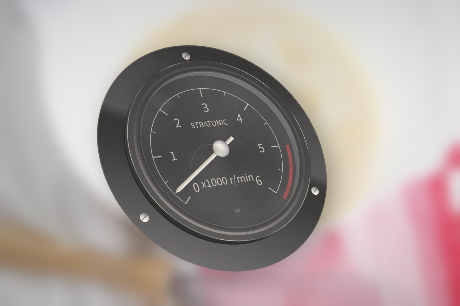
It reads 250 rpm
